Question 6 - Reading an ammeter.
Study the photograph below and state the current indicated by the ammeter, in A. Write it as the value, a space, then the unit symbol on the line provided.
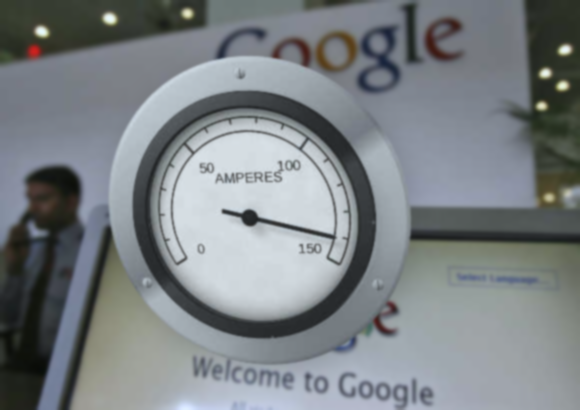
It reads 140 A
